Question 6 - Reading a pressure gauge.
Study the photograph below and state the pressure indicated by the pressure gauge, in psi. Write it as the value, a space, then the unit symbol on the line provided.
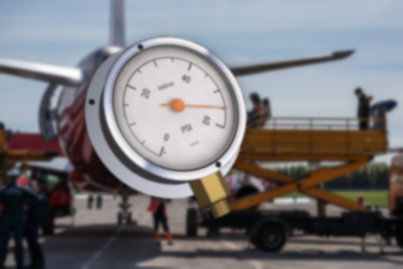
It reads 55 psi
